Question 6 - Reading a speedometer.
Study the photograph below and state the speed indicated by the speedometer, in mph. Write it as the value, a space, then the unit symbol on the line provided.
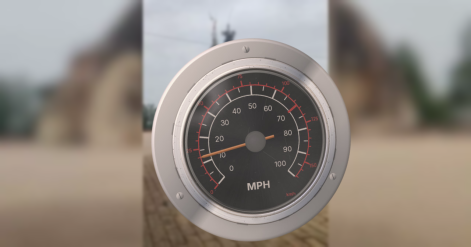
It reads 12.5 mph
